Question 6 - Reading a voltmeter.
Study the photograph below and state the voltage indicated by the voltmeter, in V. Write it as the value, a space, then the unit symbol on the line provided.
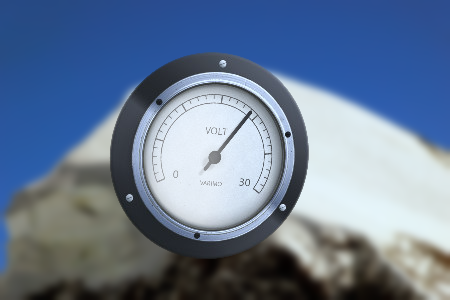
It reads 19 V
